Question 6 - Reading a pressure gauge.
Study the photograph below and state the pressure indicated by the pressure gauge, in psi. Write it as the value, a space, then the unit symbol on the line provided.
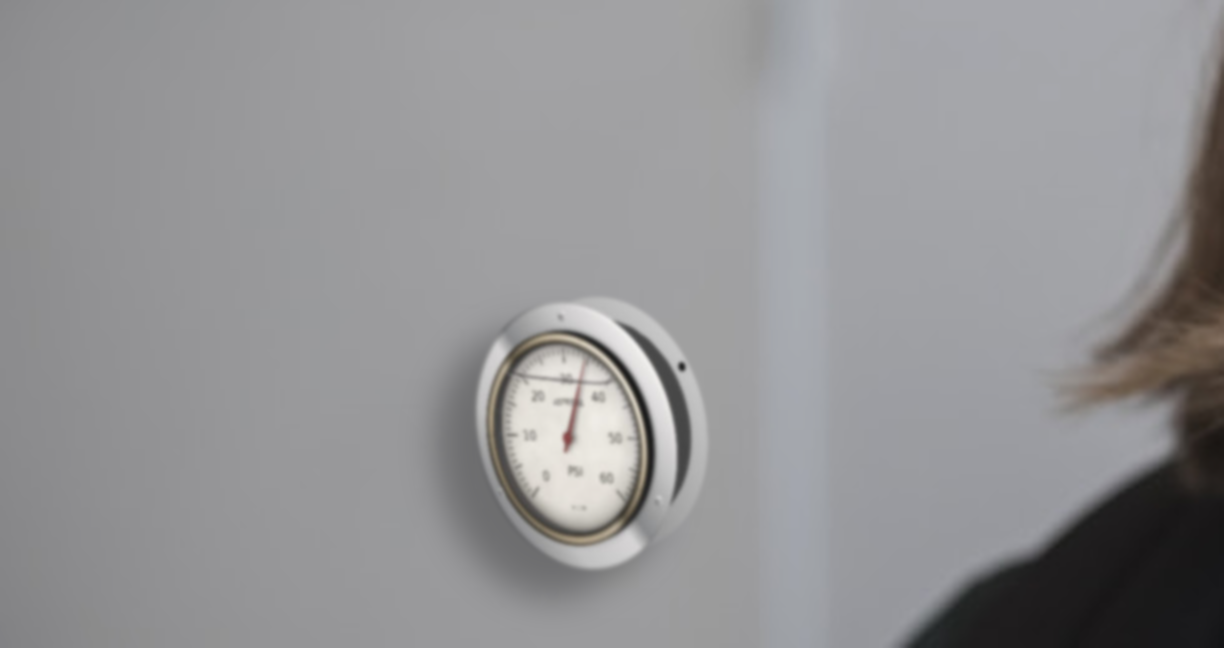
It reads 35 psi
